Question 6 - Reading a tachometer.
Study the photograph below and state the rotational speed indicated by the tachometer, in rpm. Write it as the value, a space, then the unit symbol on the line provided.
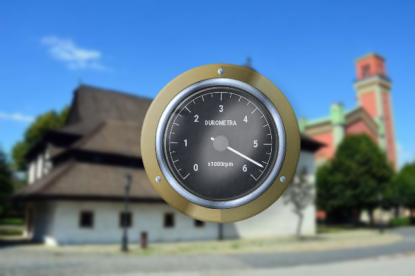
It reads 5625 rpm
